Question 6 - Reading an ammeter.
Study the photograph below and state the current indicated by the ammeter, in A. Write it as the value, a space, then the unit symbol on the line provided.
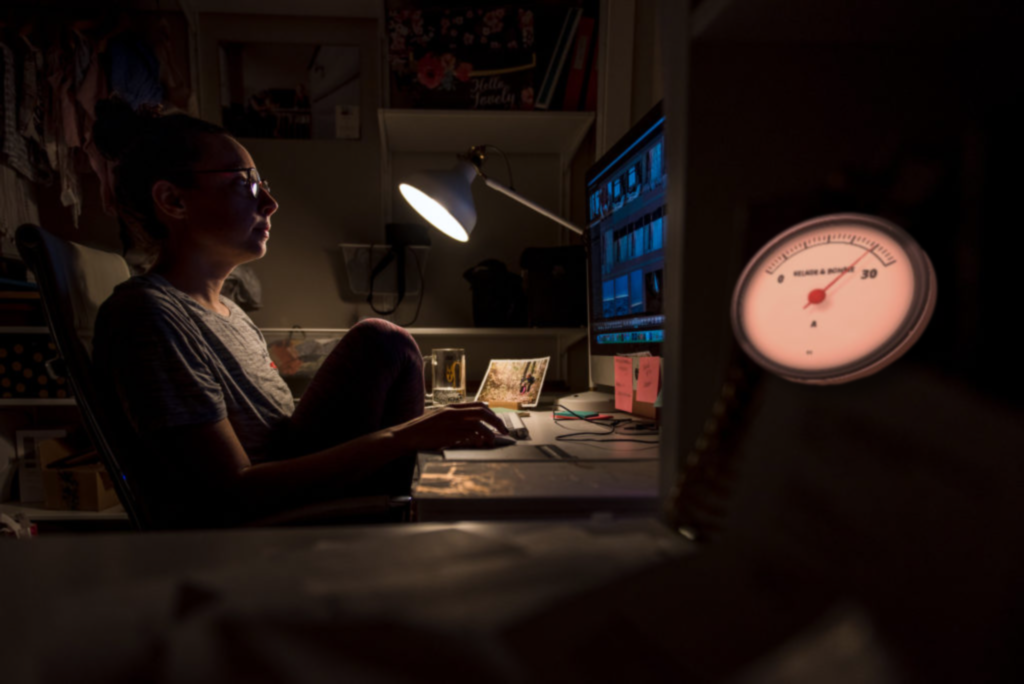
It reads 25 A
